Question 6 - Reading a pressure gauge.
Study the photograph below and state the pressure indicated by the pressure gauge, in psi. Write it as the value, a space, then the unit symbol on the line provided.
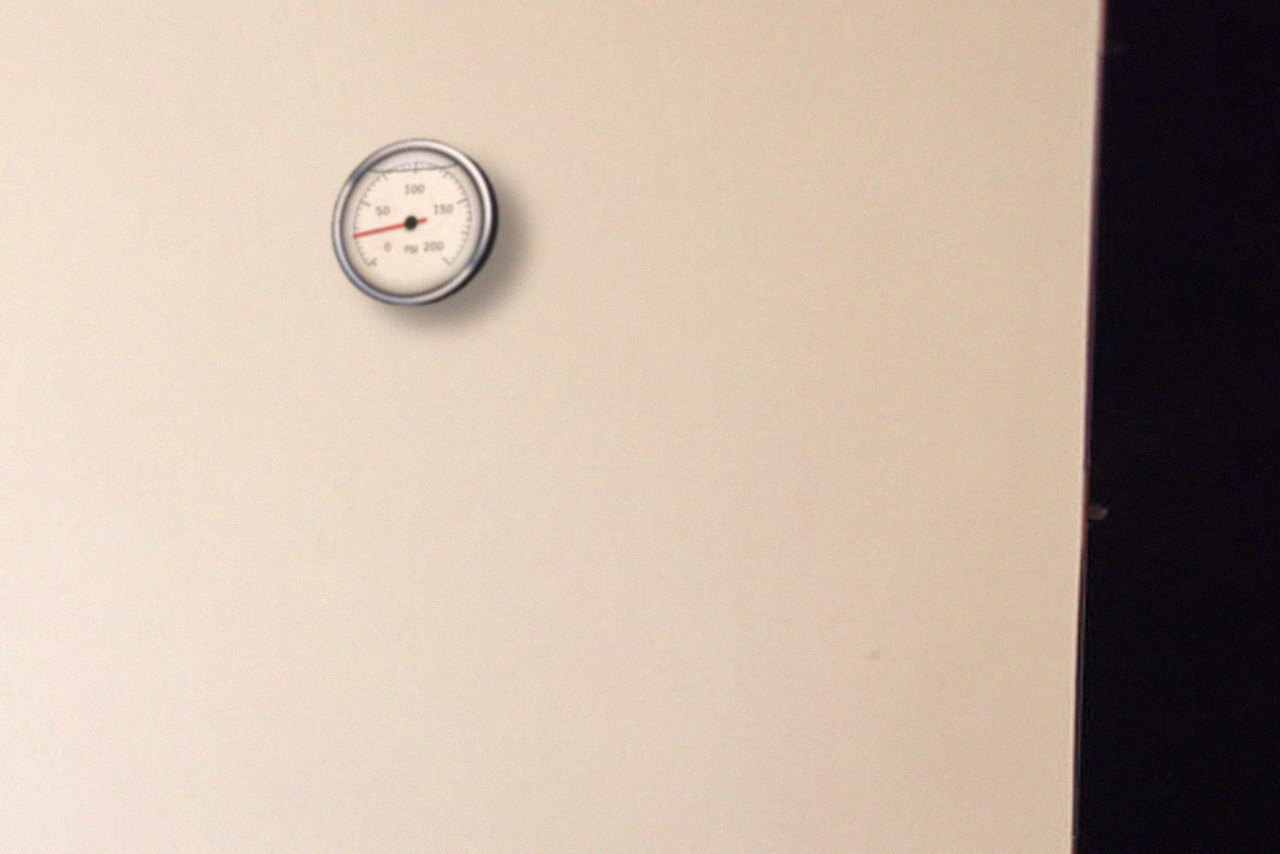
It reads 25 psi
